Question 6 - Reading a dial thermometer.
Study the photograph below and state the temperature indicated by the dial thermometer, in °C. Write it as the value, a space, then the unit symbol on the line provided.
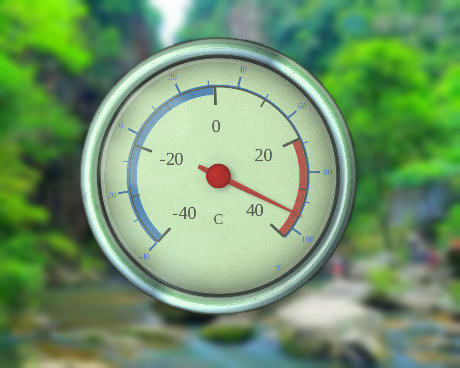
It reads 35 °C
